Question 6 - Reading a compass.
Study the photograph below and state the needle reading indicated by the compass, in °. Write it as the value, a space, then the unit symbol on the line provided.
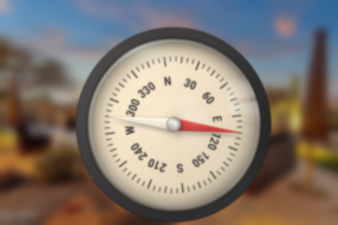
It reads 105 °
